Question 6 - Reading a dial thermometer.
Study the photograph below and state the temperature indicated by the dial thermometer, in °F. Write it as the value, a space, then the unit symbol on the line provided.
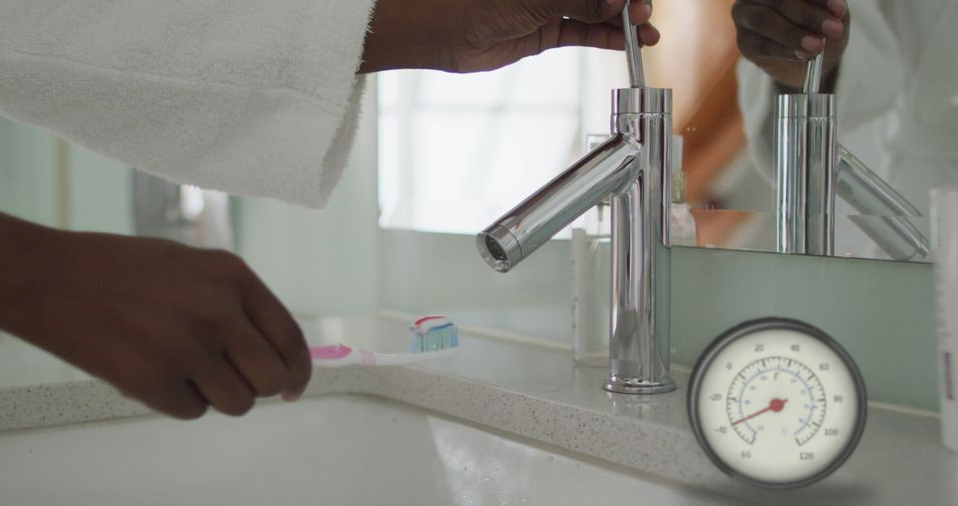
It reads -40 °F
